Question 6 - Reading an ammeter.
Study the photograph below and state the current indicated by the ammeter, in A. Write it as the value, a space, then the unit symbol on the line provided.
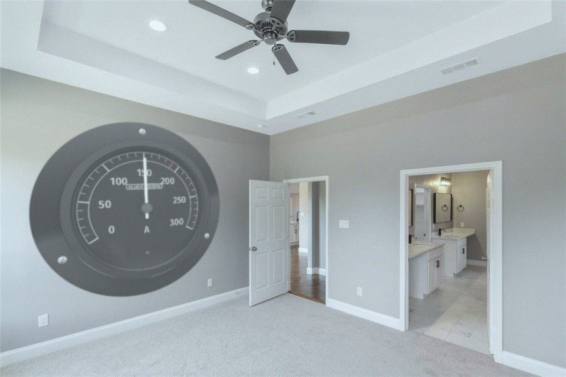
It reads 150 A
